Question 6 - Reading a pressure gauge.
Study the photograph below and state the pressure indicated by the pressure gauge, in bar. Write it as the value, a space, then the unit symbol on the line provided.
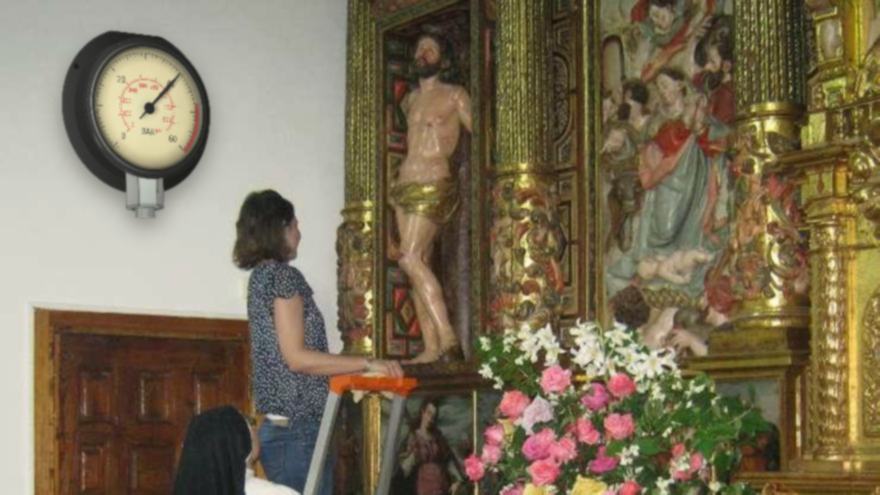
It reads 40 bar
